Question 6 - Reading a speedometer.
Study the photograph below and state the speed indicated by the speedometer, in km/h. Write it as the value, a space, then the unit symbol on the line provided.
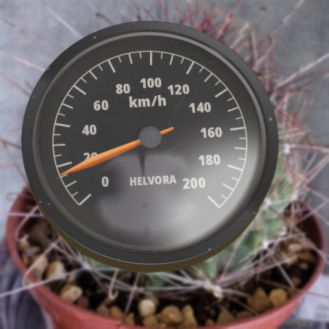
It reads 15 km/h
